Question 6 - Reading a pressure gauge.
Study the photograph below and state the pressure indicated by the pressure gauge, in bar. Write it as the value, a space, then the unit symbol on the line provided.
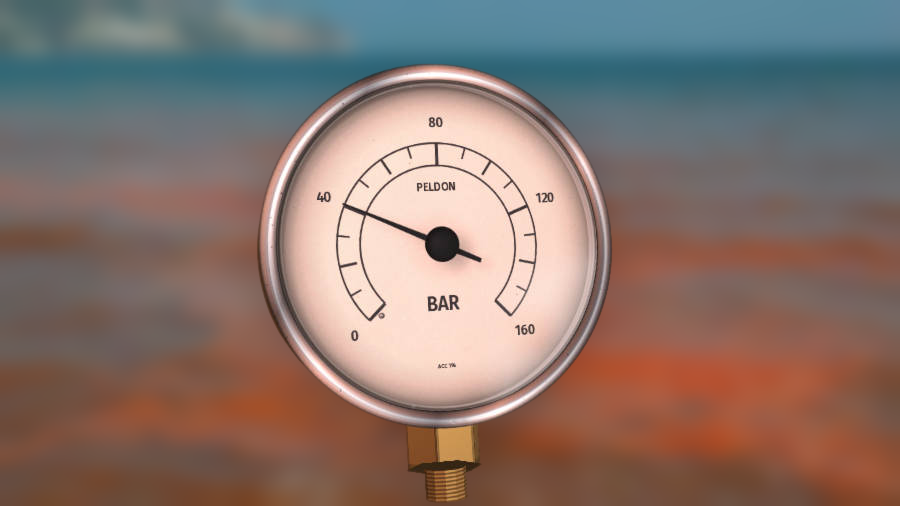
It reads 40 bar
